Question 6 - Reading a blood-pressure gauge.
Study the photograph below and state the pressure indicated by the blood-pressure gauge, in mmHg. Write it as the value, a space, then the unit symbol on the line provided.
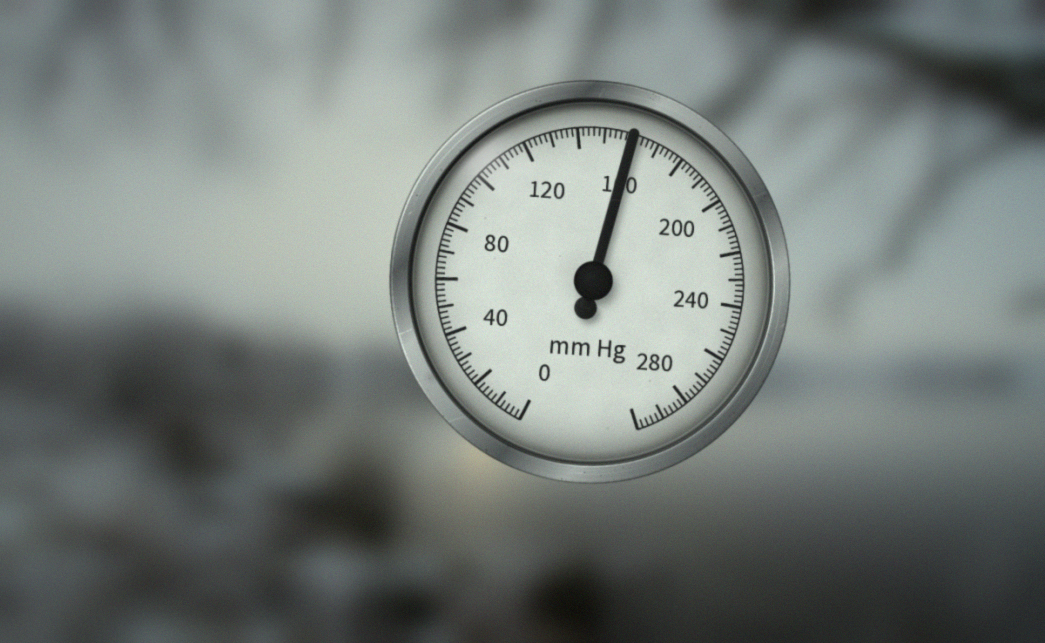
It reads 160 mmHg
